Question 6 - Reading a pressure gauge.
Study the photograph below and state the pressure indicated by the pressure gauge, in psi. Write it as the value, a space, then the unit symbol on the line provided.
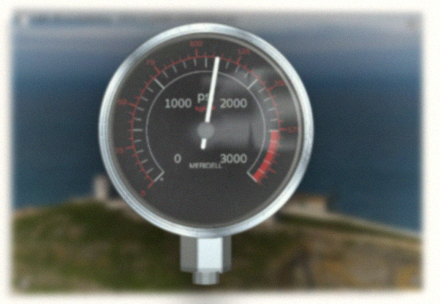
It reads 1600 psi
